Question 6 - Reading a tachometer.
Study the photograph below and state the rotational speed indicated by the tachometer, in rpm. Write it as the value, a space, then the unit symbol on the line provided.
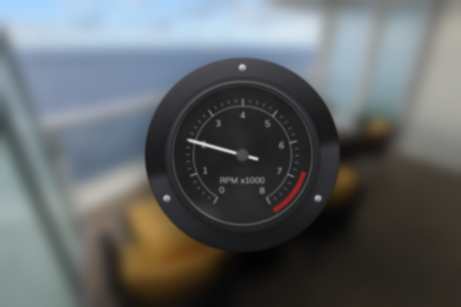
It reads 2000 rpm
